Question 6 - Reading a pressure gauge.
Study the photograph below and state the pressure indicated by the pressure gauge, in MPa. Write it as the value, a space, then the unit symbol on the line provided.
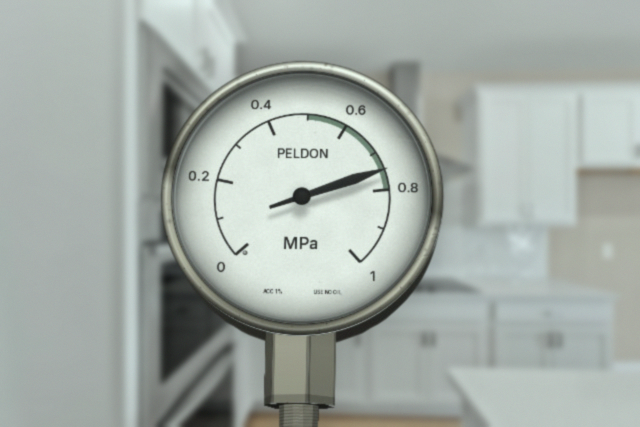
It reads 0.75 MPa
